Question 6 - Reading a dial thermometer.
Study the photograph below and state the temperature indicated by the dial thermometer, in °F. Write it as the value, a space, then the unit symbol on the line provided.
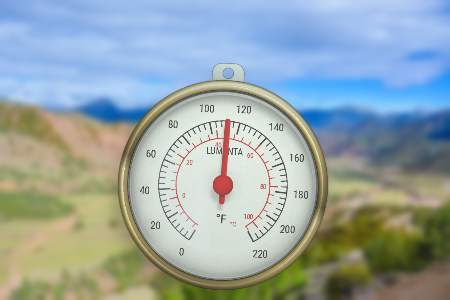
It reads 112 °F
